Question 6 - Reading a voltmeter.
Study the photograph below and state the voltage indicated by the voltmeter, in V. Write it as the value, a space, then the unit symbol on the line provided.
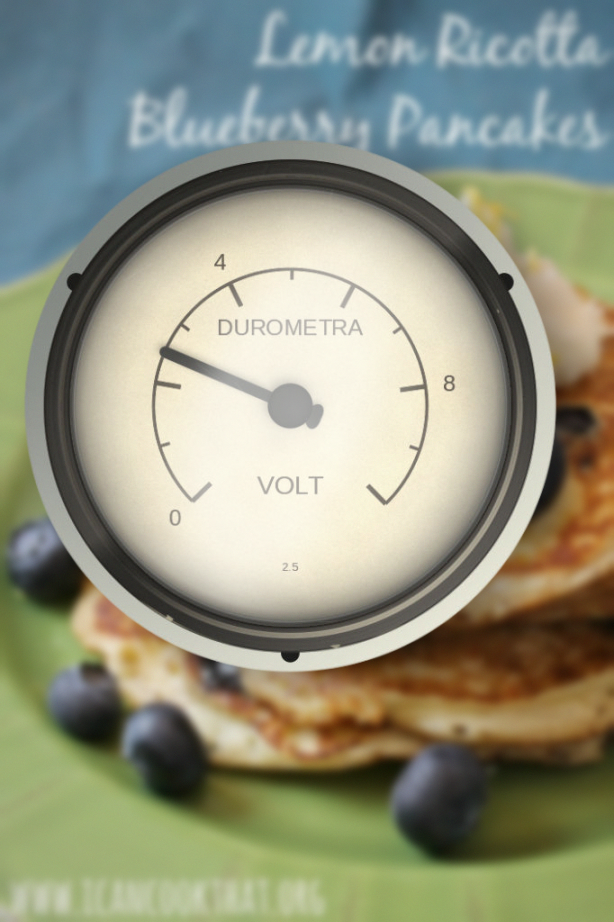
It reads 2.5 V
